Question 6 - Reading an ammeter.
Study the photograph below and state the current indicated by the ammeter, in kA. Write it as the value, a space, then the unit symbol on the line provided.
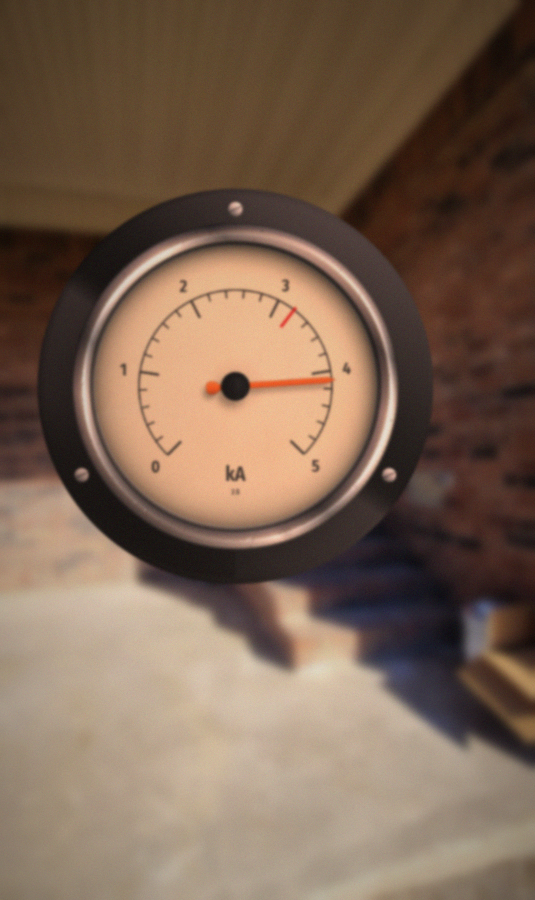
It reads 4.1 kA
